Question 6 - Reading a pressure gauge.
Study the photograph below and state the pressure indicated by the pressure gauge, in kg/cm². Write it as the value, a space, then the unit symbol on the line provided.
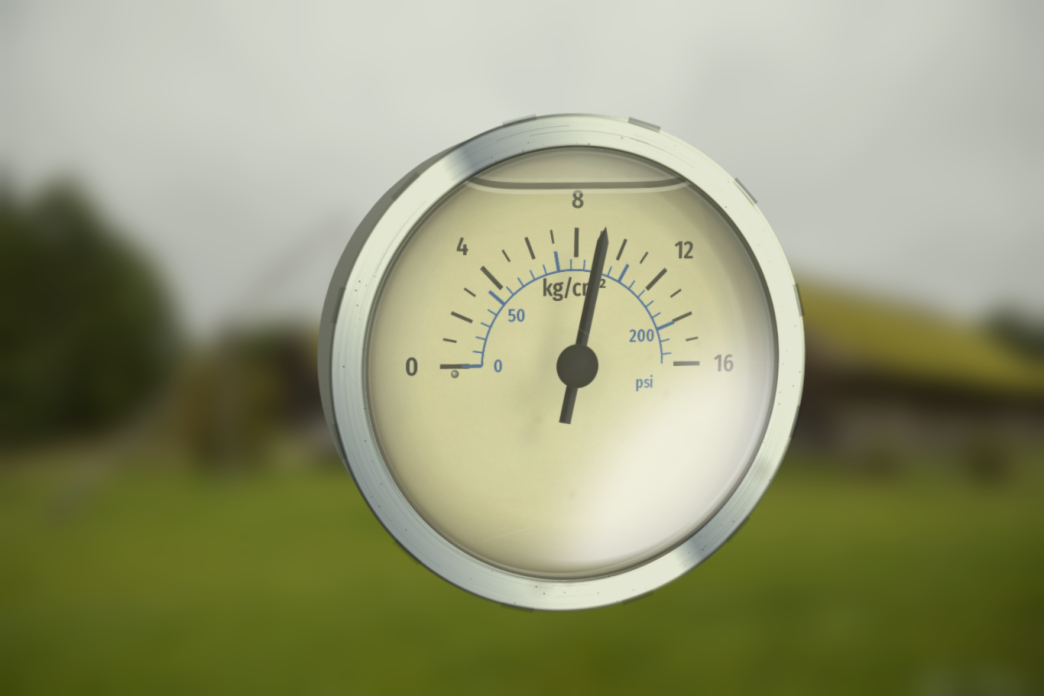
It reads 9 kg/cm²
